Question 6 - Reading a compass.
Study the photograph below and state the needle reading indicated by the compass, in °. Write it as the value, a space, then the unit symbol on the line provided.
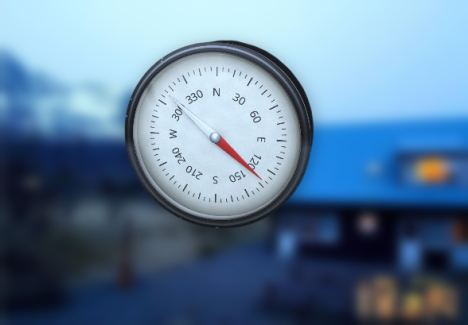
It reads 130 °
